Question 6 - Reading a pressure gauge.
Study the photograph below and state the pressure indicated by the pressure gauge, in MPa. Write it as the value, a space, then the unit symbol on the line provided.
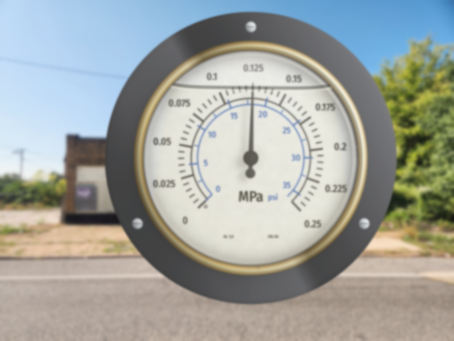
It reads 0.125 MPa
